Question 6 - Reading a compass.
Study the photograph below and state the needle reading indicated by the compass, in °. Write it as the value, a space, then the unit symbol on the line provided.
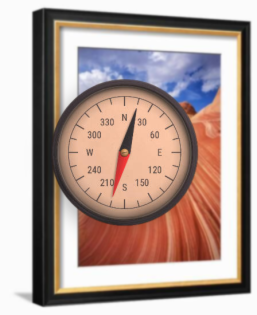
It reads 195 °
